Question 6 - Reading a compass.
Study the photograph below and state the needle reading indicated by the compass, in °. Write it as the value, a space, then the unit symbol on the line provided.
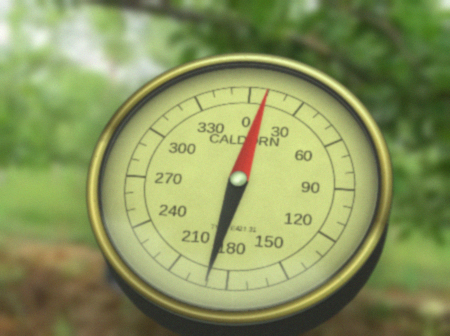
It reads 10 °
